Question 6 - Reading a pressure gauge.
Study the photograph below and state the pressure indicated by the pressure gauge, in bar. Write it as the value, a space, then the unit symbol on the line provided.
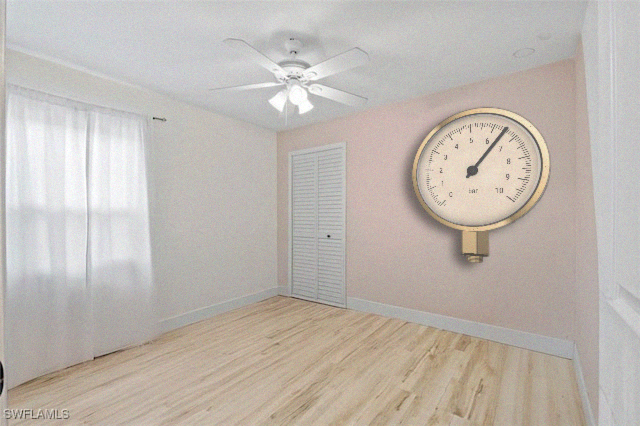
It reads 6.5 bar
